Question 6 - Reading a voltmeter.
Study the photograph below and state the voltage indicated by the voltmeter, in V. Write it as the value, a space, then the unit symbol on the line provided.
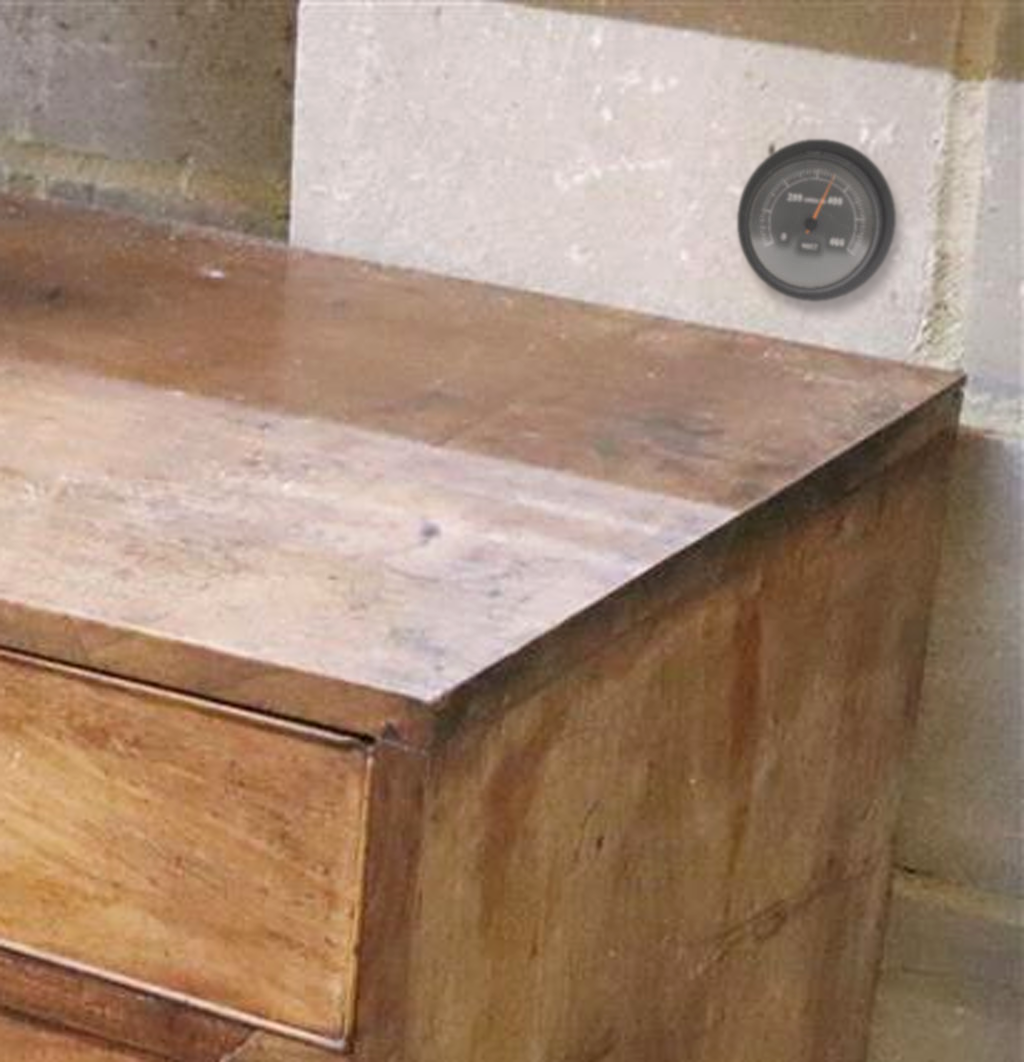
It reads 350 V
